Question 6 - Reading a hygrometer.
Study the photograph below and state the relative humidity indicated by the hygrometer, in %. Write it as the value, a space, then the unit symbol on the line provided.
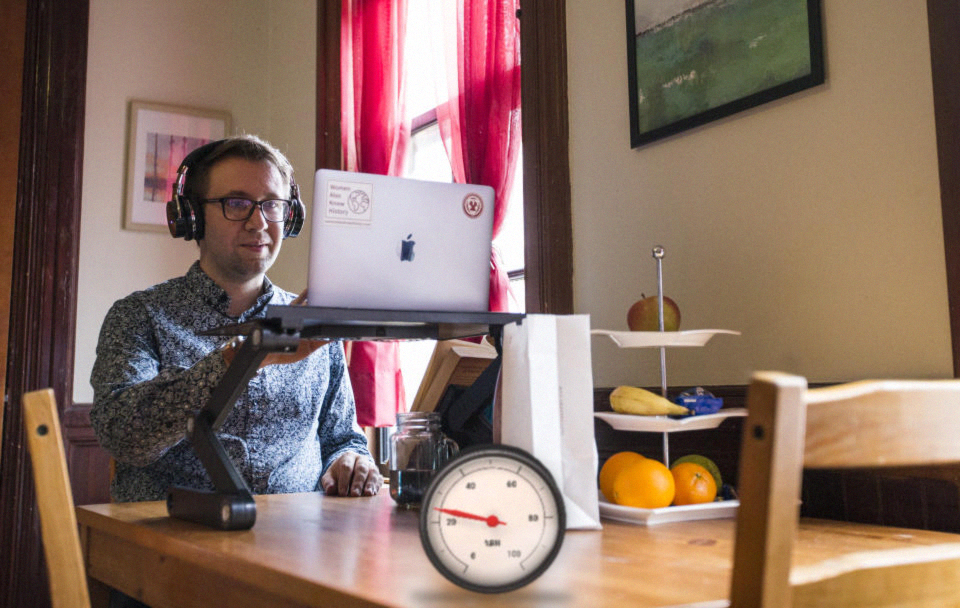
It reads 25 %
